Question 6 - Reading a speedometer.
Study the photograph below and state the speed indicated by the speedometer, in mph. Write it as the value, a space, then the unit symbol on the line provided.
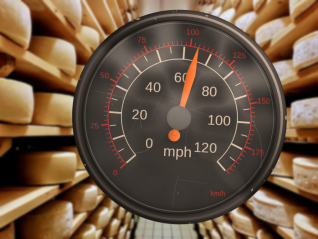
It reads 65 mph
